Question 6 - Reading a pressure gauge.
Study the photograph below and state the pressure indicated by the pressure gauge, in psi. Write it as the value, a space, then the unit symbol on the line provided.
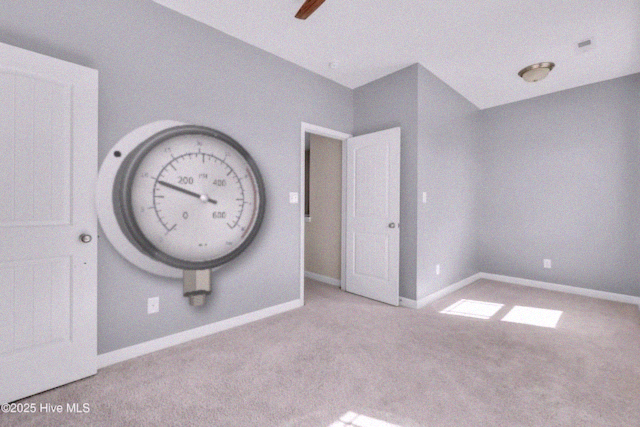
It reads 140 psi
